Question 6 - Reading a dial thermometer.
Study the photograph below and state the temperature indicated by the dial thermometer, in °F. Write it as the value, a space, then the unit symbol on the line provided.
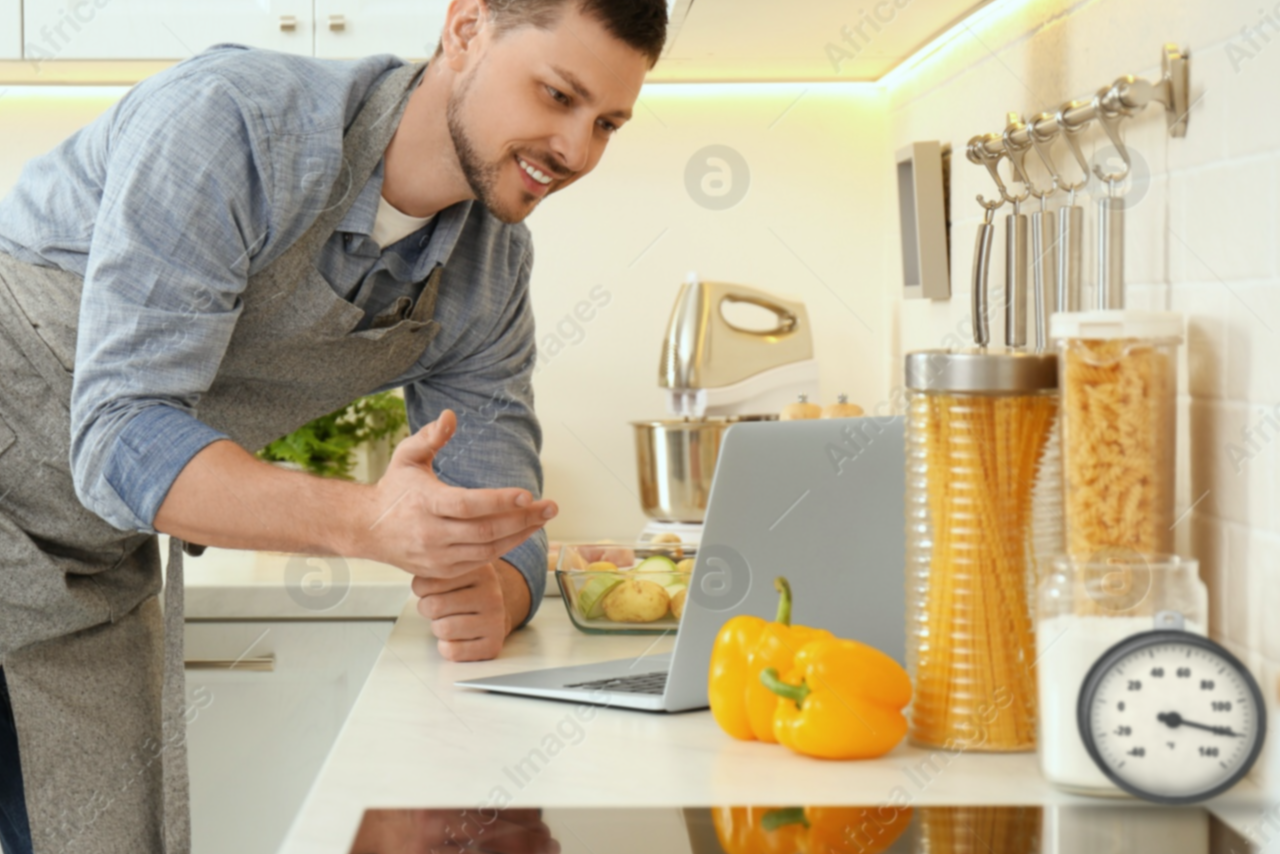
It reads 120 °F
